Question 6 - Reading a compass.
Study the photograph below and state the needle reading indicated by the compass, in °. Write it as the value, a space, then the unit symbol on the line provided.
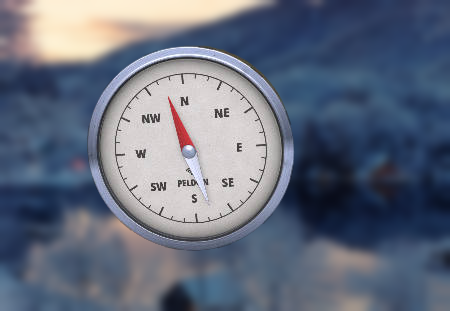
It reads 345 °
